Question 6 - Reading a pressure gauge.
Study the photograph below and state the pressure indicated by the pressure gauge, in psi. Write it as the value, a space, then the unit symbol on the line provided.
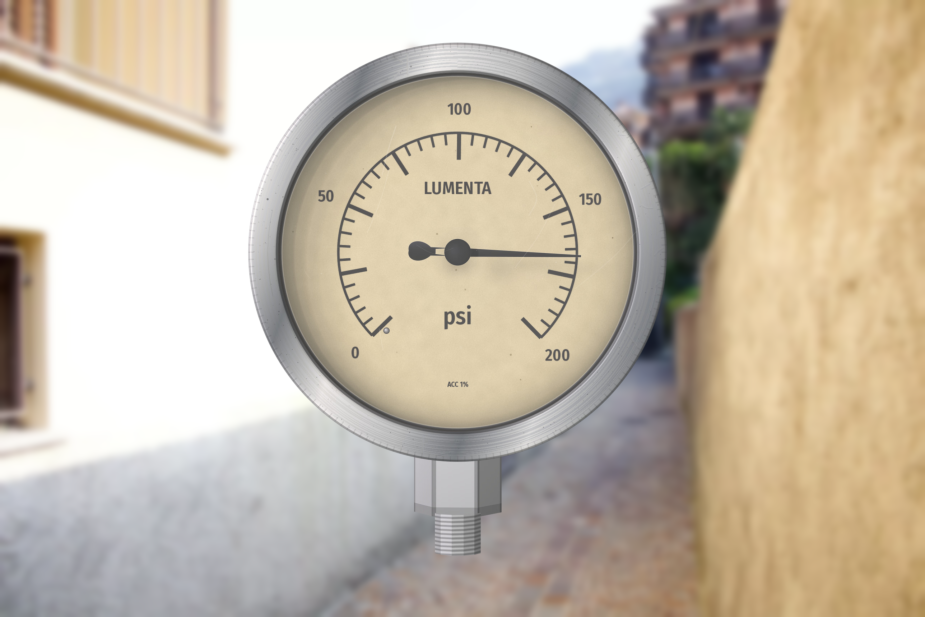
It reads 167.5 psi
